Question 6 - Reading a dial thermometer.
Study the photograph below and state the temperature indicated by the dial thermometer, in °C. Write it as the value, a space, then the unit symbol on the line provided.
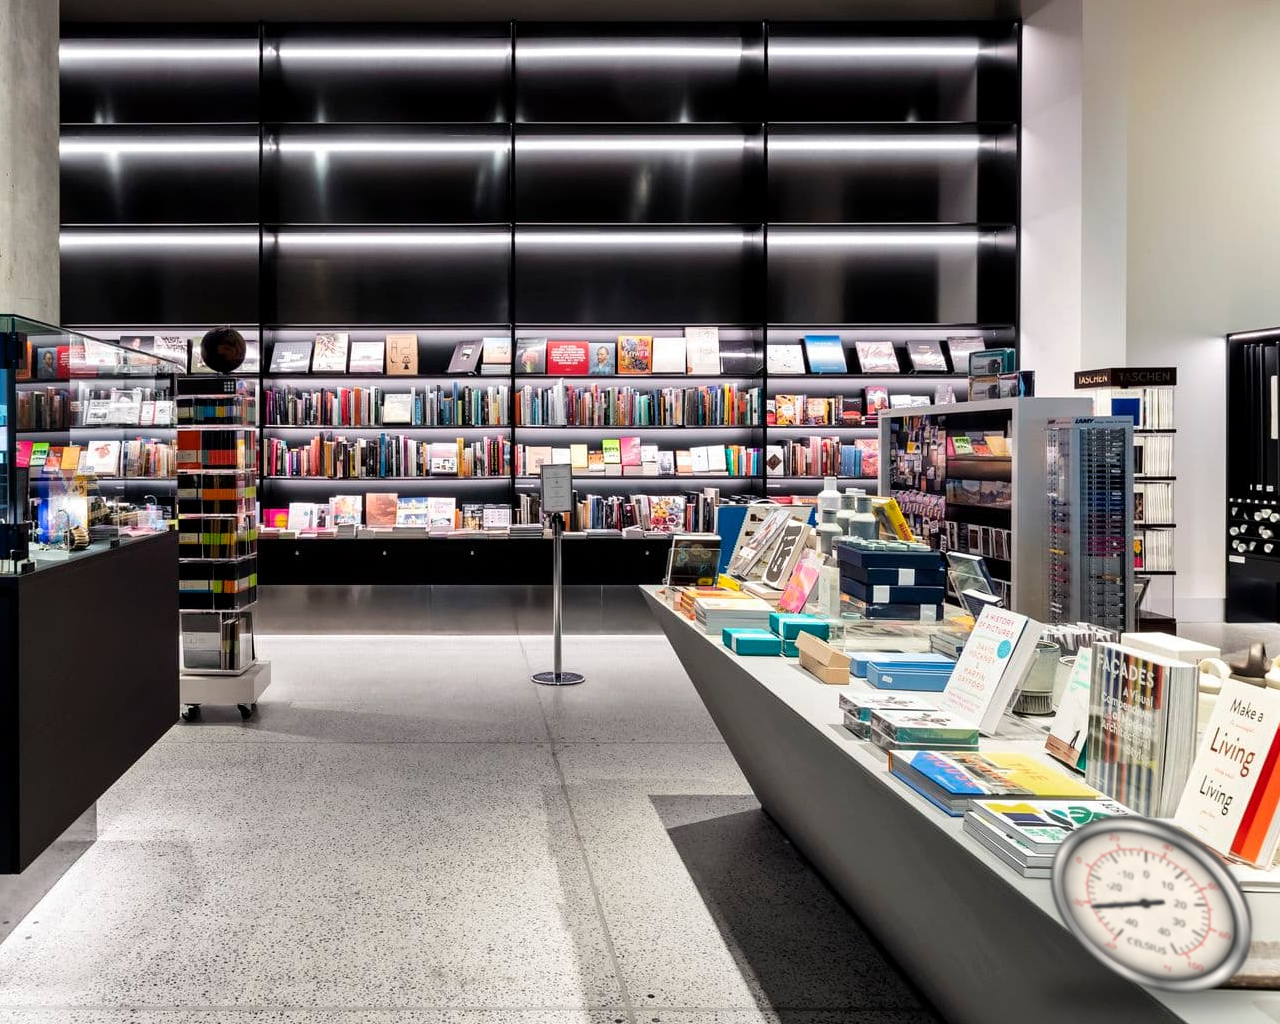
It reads -30 °C
